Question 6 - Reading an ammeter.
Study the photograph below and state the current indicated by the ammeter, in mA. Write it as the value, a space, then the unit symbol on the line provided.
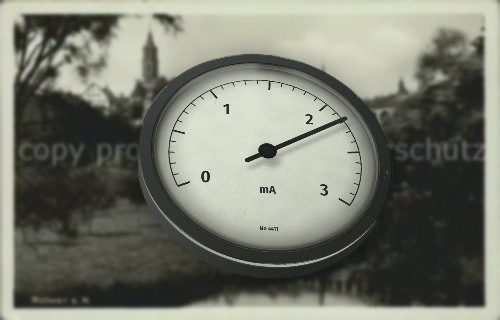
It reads 2.2 mA
